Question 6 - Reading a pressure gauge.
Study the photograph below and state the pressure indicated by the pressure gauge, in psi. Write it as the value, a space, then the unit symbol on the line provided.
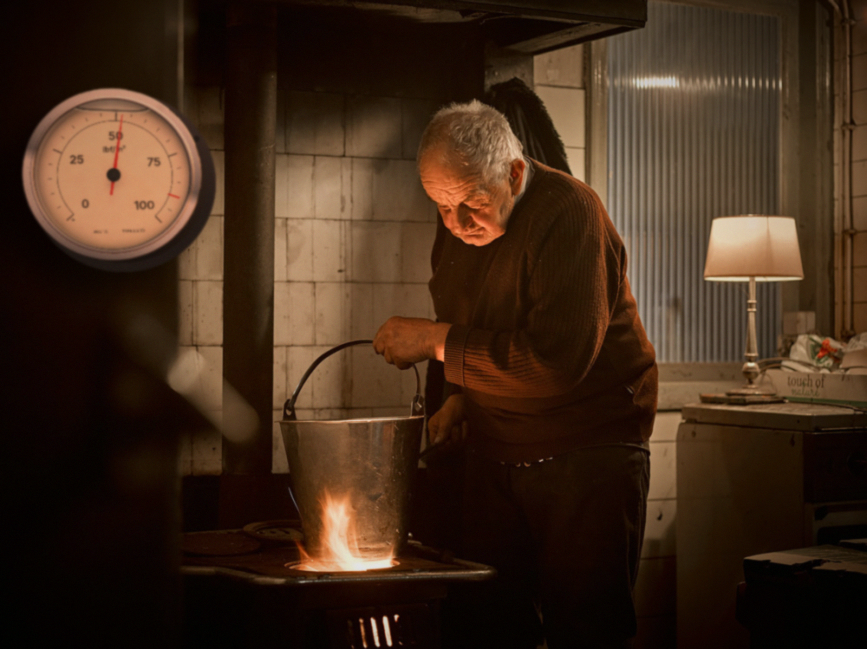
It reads 52.5 psi
